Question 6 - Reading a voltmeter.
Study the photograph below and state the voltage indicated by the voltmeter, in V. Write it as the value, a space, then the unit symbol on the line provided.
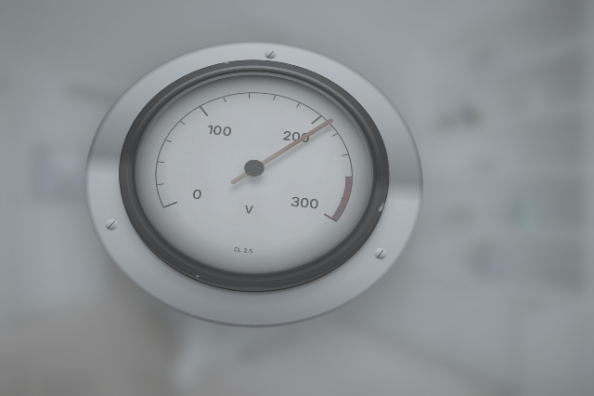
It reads 210 V
